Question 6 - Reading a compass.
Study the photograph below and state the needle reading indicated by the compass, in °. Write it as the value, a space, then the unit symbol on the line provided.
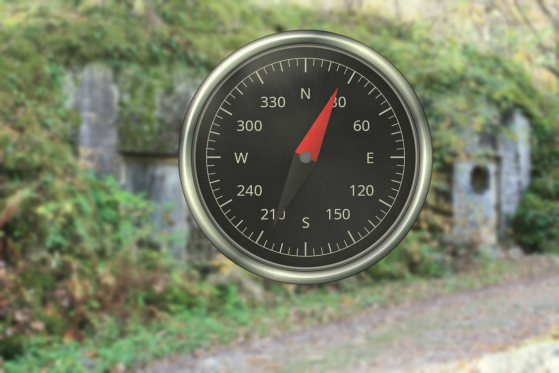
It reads 25 °
